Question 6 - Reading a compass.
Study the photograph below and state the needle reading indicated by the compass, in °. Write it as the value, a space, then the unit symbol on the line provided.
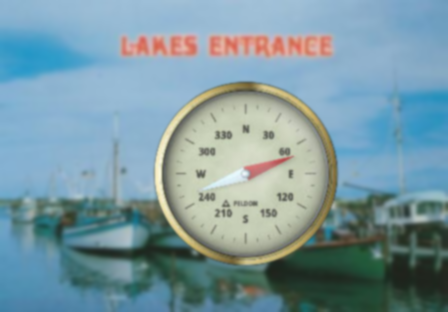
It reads 70 °
